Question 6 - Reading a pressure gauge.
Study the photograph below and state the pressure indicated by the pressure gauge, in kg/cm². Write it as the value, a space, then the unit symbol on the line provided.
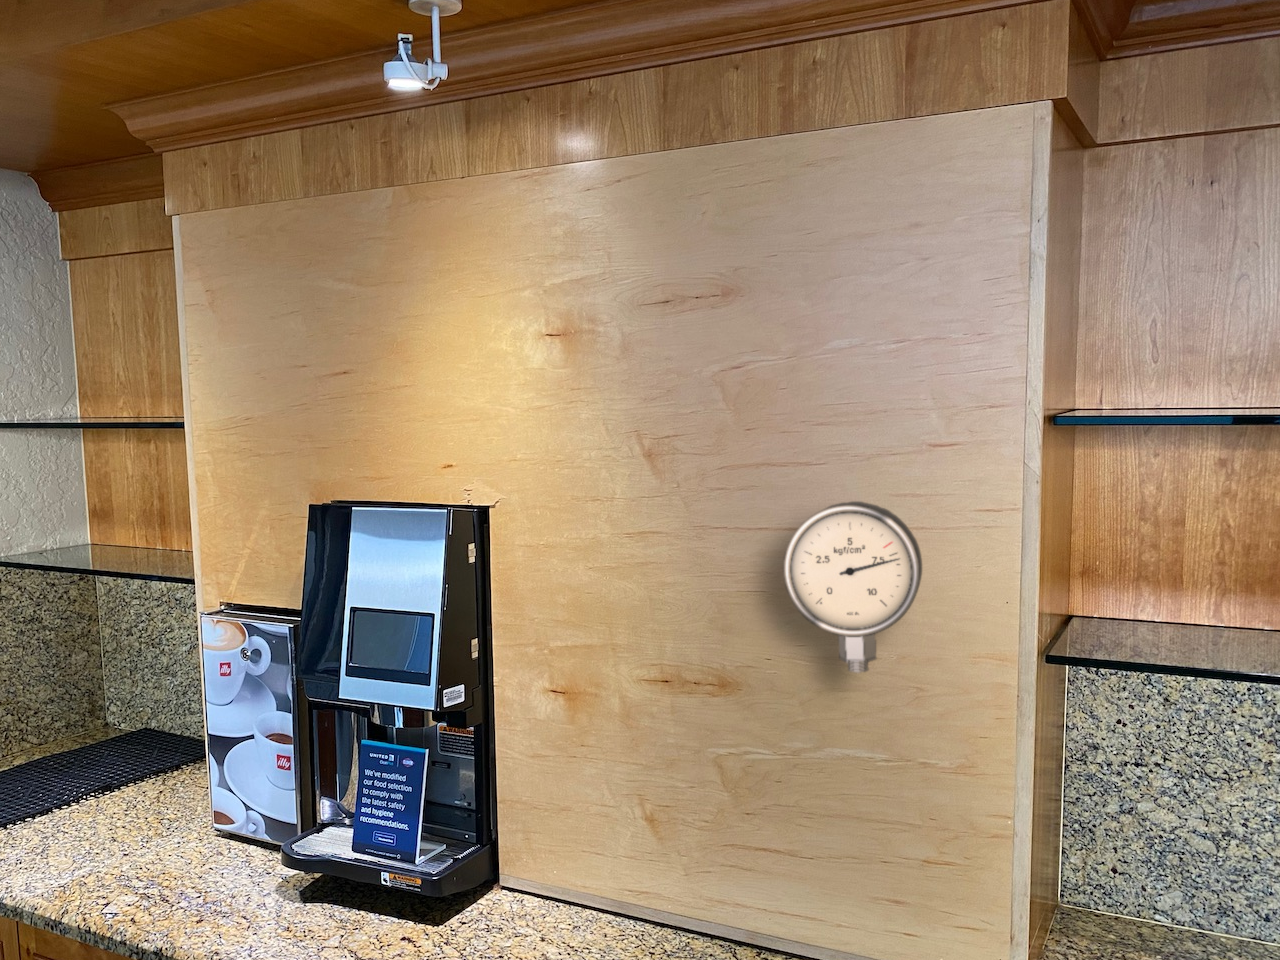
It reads 7.75 kg/cm²
